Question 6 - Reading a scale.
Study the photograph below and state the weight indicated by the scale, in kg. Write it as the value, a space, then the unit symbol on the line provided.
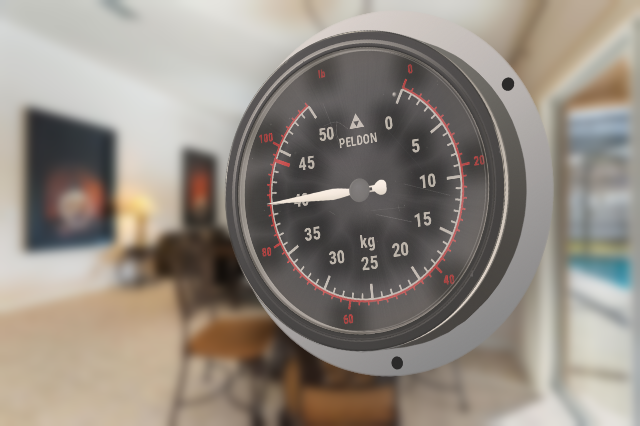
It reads 40 kg
